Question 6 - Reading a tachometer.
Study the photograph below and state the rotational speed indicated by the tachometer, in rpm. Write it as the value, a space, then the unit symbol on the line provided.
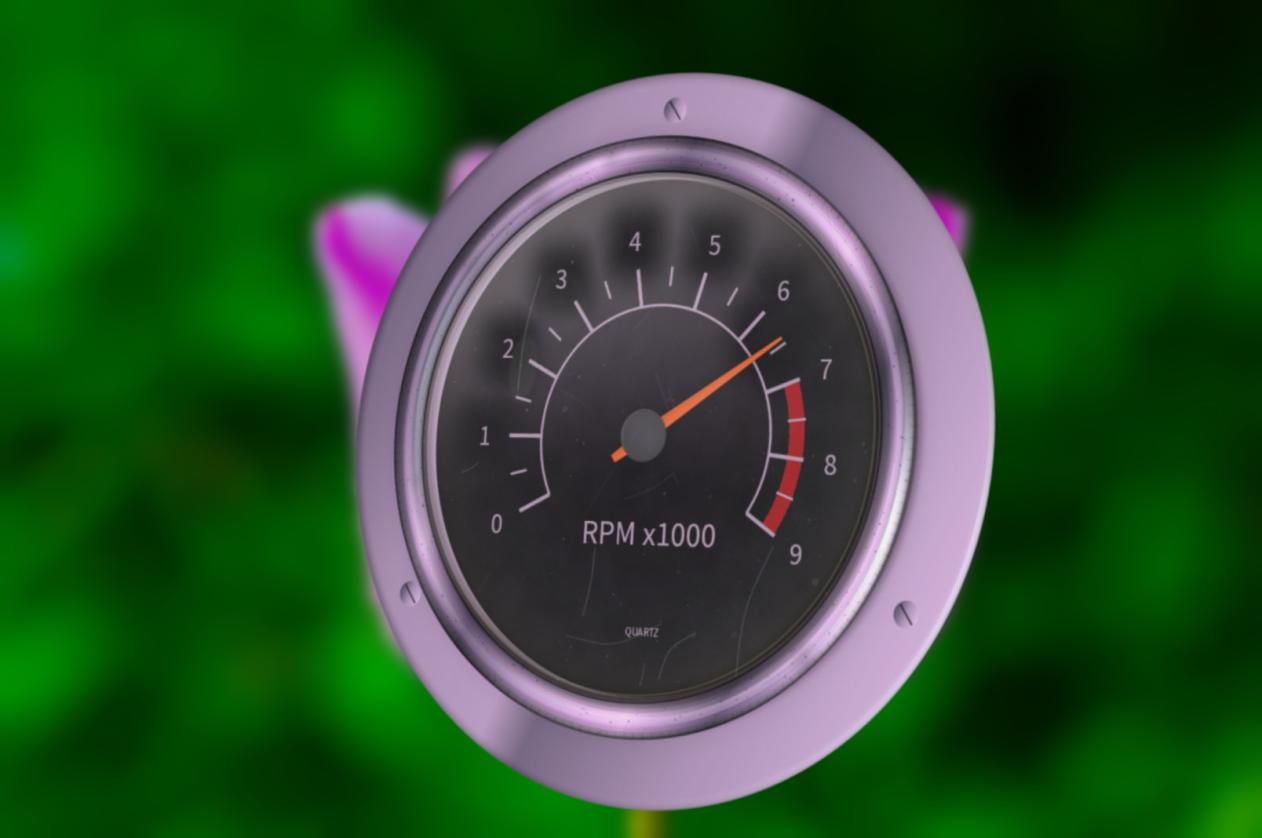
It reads 6500 rpm
